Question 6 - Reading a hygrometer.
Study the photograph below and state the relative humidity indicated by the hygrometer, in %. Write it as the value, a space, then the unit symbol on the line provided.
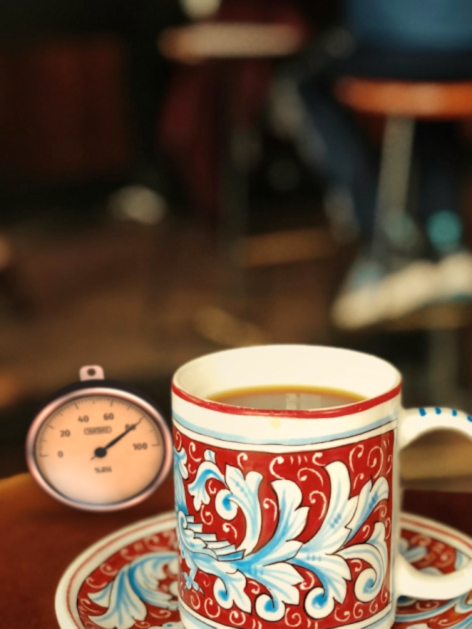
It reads 80 %
